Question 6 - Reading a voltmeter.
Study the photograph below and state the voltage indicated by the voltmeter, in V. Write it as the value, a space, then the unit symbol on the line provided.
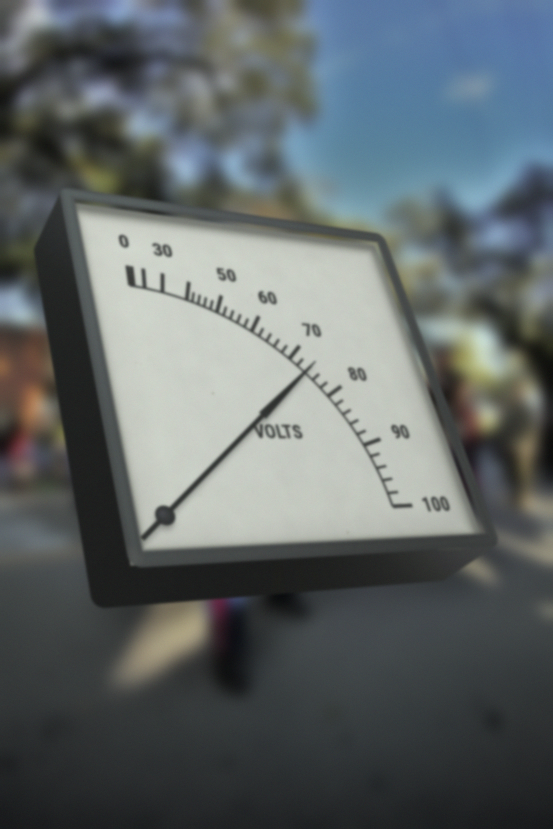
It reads 74 V
